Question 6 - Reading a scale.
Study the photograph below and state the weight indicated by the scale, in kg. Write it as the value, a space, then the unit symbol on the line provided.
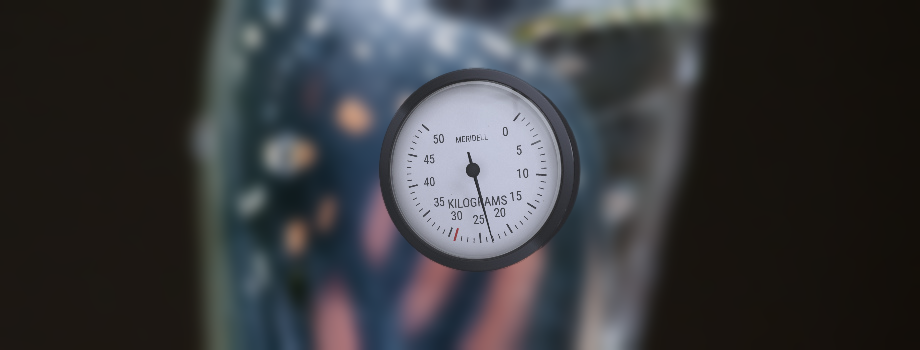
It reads 23 kg
